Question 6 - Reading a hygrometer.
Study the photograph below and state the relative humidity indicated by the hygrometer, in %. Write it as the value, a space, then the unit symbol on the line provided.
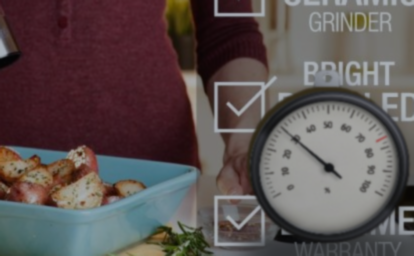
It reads 30 %
